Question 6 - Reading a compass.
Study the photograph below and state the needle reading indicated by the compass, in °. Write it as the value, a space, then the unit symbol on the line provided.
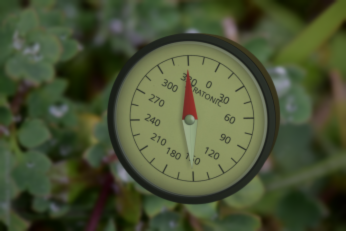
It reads 330 °
